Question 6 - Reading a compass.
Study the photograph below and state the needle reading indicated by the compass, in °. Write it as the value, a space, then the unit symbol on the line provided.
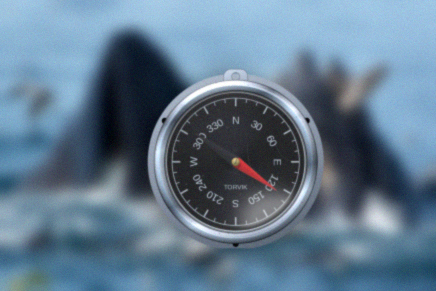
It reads 125 °
